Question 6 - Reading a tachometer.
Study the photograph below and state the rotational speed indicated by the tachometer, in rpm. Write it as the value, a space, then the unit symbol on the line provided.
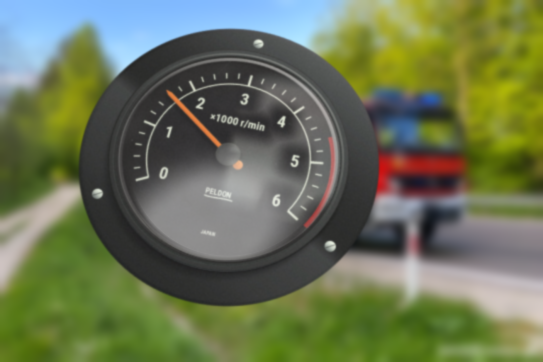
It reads 1600 rpm
